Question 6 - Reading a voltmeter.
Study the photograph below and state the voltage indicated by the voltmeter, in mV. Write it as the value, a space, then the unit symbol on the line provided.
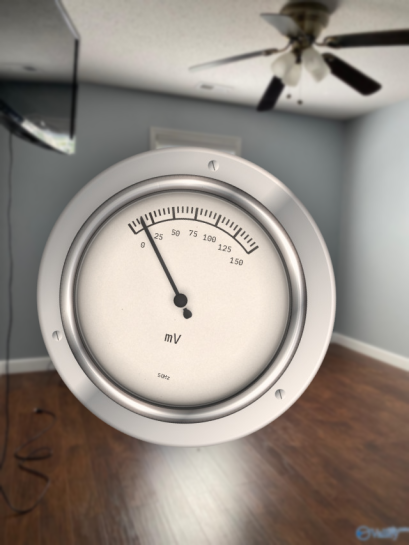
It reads 15 mV
